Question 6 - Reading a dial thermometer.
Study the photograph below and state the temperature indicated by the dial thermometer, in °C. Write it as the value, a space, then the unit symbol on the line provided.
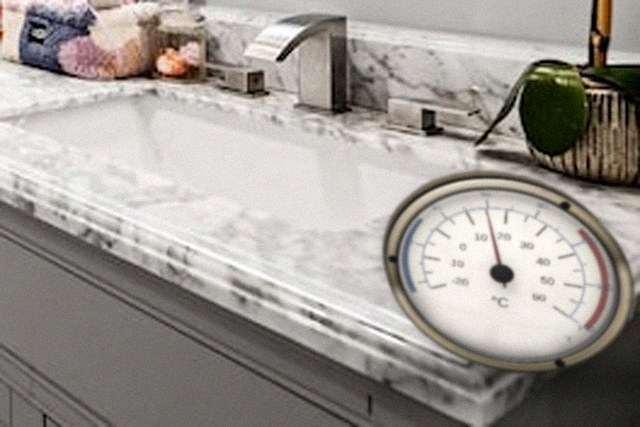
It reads 15 °C
